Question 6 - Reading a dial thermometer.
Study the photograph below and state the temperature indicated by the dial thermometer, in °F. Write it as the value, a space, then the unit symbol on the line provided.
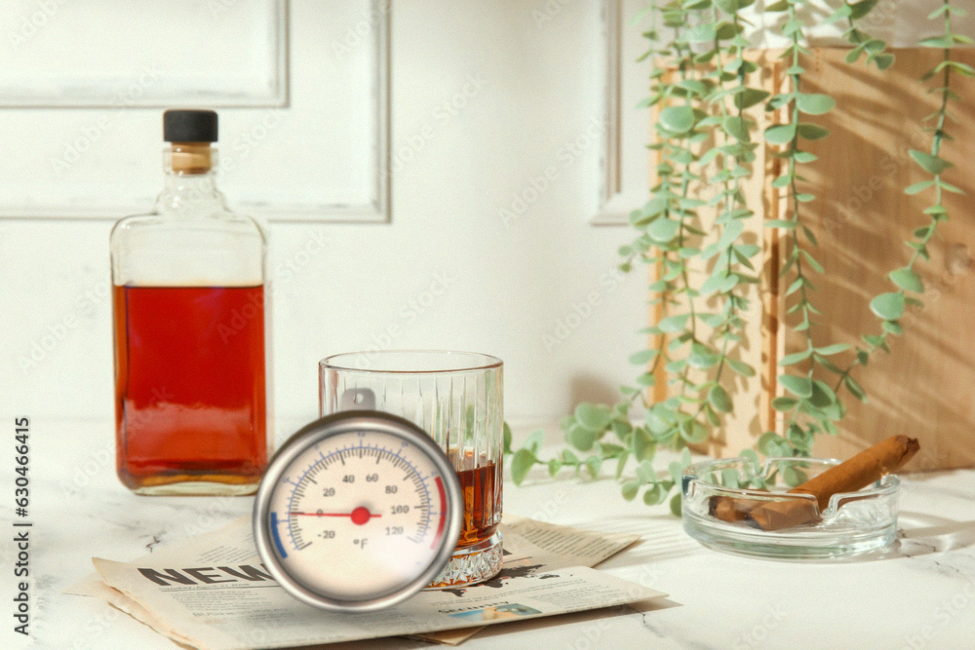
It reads 0 °F
